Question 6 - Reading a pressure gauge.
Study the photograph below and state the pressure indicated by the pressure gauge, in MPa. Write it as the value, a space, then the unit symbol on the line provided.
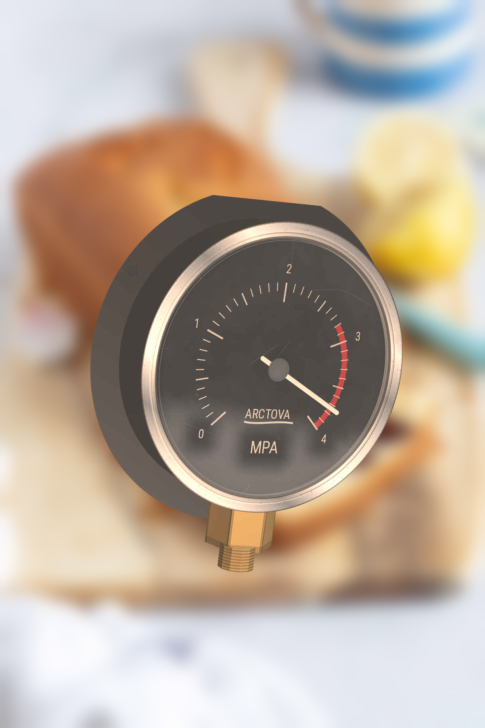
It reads 3.75 MPa
